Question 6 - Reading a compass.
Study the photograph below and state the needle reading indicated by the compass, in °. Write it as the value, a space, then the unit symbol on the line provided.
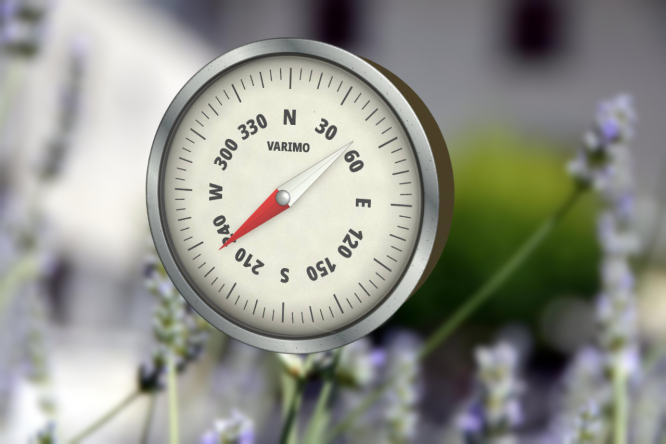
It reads 230 °
